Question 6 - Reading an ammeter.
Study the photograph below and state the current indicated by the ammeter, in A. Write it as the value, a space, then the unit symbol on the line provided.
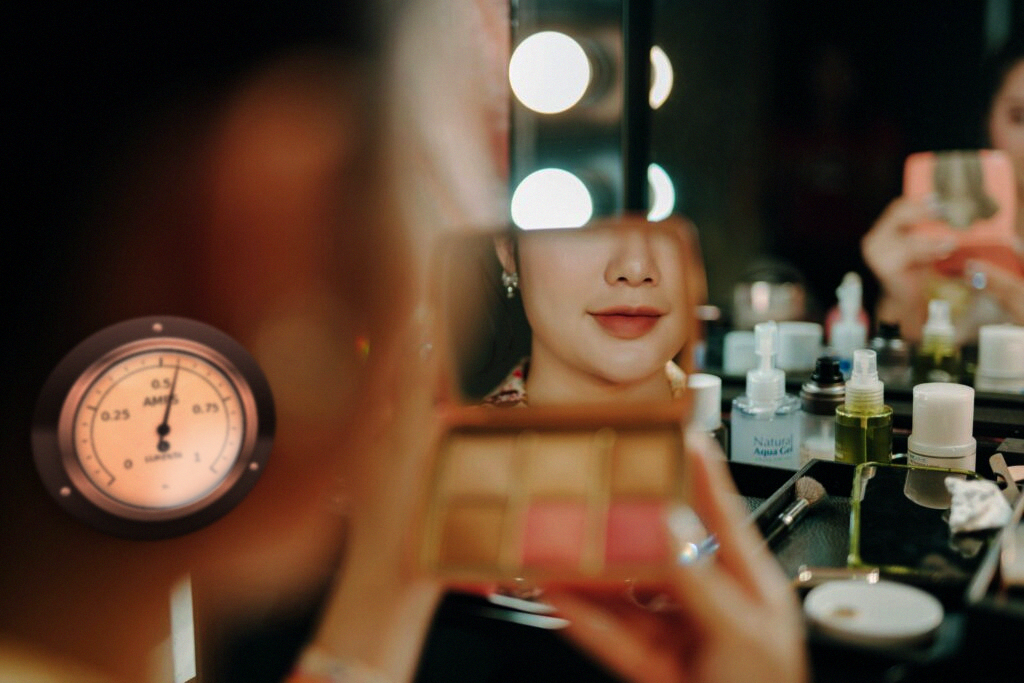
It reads 0.55 A
